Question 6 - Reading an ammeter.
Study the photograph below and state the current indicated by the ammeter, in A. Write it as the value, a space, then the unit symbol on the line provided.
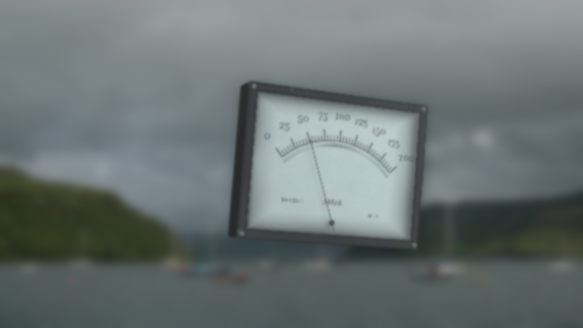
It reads 50 A
